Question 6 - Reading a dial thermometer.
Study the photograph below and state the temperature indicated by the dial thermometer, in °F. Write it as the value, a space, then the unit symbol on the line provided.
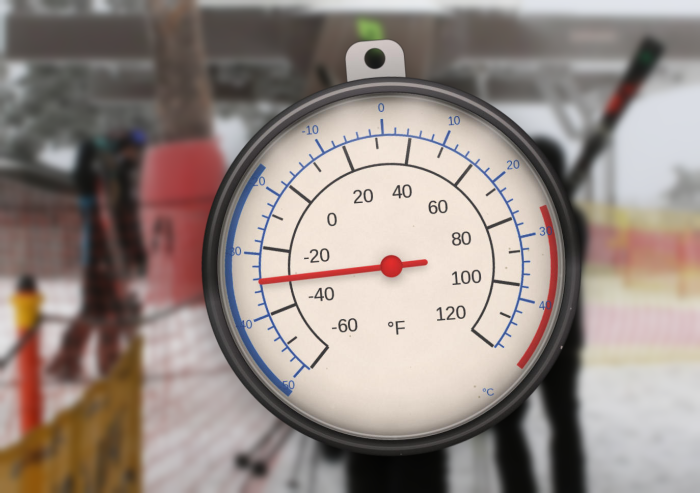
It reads -30 °F
